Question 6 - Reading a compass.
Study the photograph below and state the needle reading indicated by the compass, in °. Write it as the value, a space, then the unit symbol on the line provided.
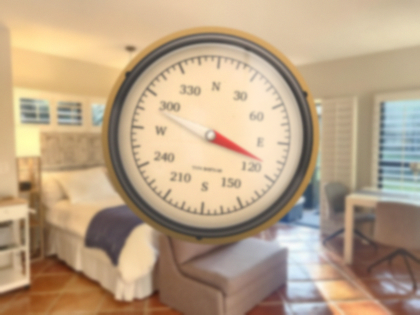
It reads 110 °
